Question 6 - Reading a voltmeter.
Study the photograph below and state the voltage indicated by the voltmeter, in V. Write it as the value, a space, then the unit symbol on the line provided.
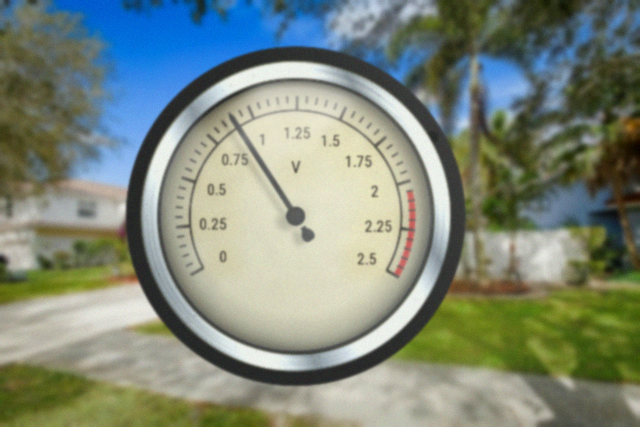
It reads 0.9 V
